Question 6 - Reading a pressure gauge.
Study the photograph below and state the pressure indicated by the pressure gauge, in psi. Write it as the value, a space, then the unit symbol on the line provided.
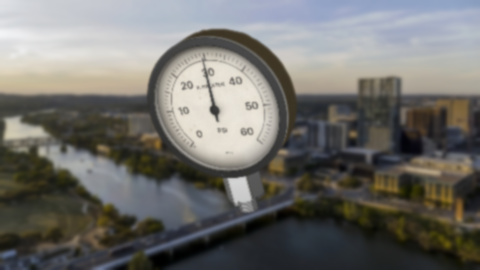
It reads 30 psi
